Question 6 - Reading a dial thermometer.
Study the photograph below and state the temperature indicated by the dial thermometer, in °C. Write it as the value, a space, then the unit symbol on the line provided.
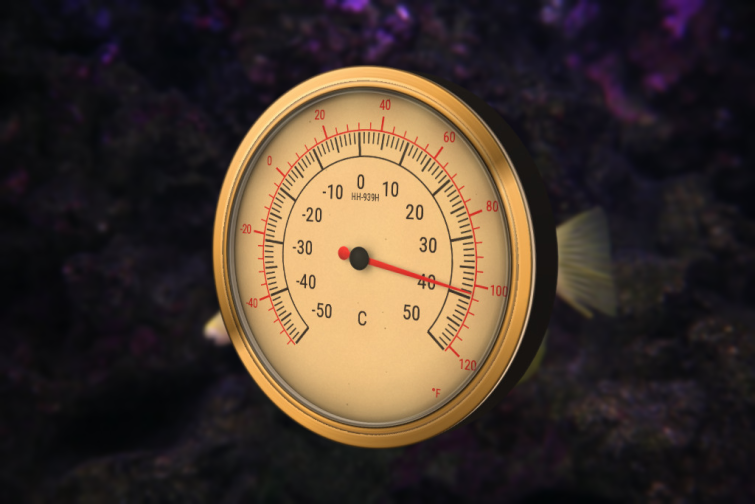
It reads 39 °C
